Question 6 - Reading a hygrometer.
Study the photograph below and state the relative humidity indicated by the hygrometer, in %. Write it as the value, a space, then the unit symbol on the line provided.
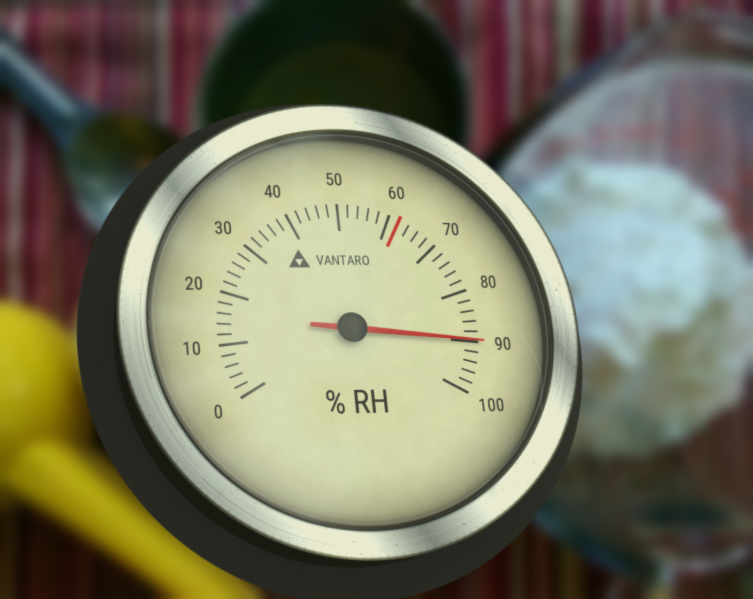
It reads 90 %
